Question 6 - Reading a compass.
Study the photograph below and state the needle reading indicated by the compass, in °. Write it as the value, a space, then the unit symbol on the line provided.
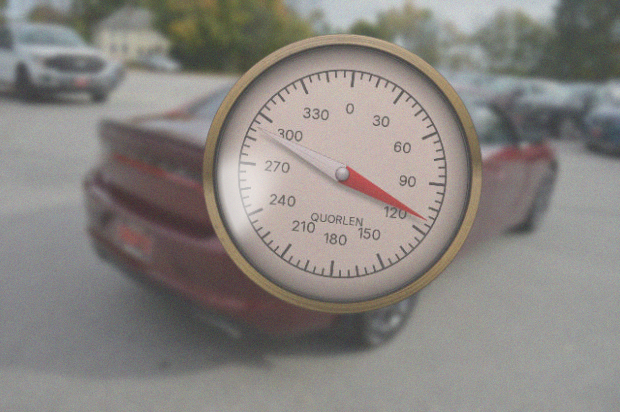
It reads 112.5 °
